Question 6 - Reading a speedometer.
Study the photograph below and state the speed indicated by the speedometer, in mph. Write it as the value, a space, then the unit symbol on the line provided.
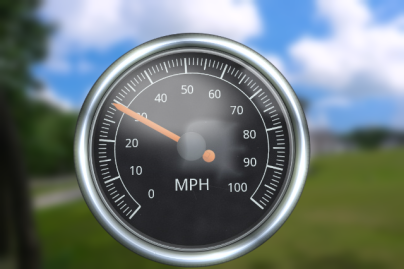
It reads 29 mph
